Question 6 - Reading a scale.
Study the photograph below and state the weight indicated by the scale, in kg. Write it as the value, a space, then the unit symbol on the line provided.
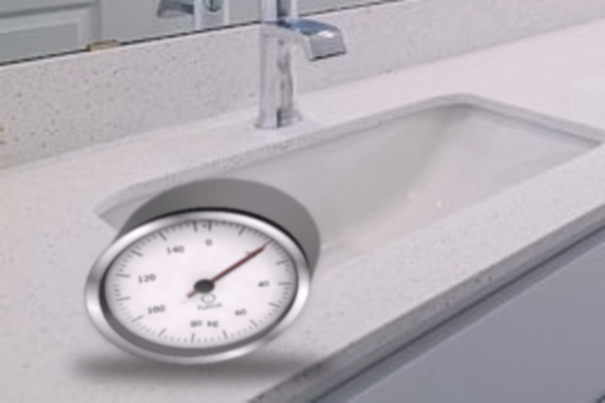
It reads 20 kg
